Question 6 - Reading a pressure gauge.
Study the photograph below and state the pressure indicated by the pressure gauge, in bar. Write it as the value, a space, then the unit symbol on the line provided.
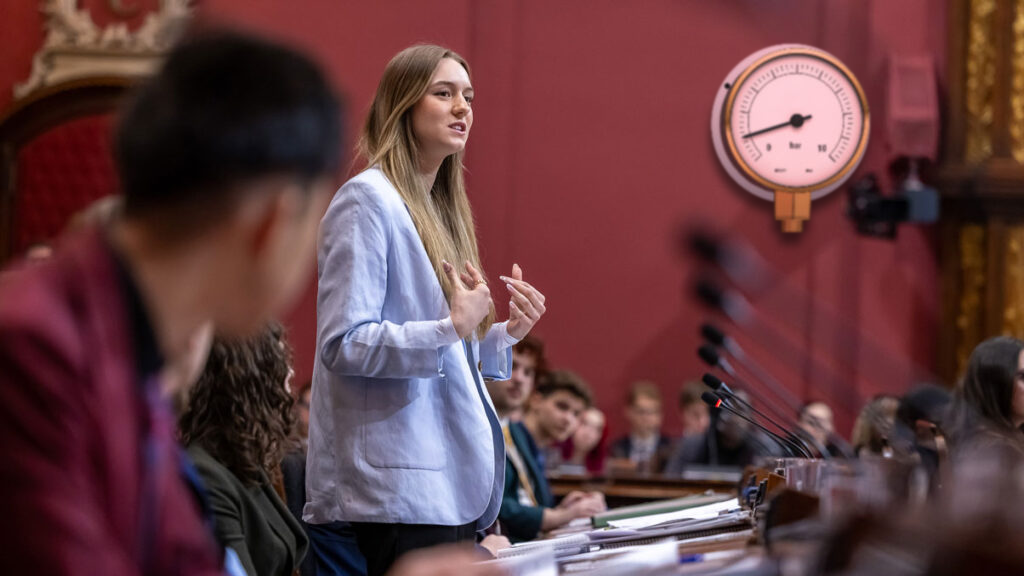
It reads 1 bar
